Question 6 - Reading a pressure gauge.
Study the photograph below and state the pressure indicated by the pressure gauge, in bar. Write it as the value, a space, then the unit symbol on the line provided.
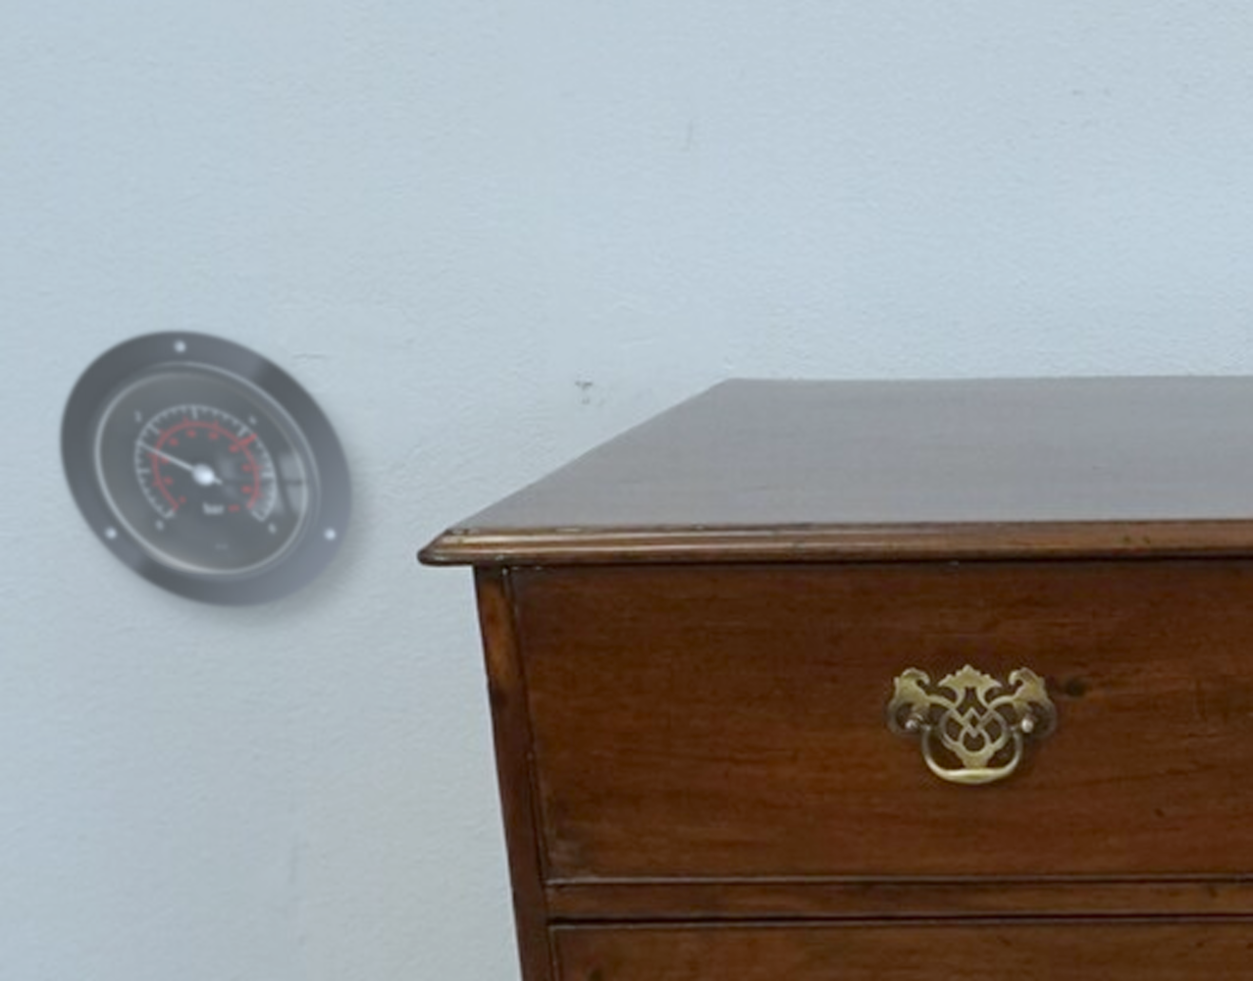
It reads 1.6 bar
